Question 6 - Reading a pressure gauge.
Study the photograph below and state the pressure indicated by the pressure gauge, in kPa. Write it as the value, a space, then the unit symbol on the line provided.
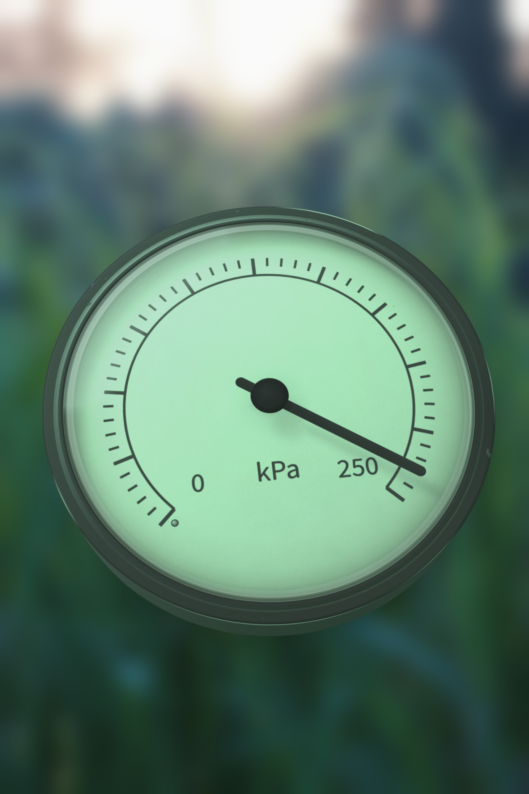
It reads 240 kPa
